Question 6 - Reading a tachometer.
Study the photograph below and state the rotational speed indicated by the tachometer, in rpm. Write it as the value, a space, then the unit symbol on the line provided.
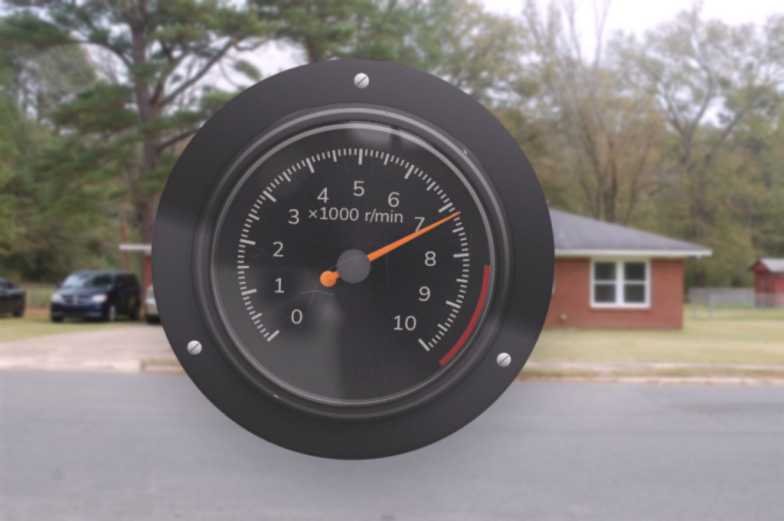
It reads 7200 rpm
